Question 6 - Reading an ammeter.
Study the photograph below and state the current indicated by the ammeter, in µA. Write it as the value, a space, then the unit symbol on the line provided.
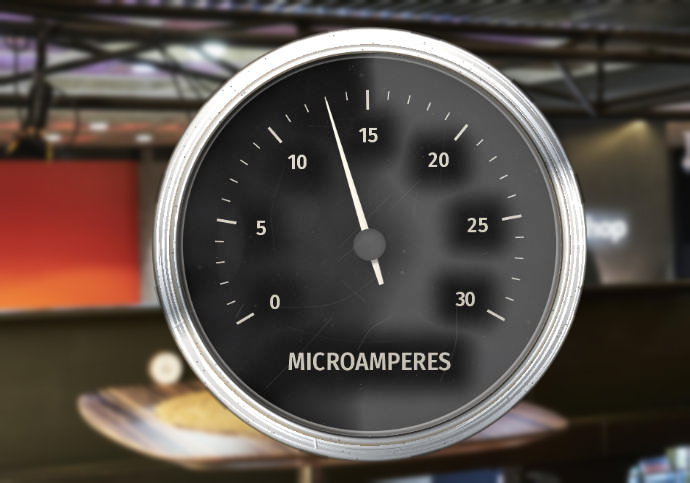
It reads 13 µA
